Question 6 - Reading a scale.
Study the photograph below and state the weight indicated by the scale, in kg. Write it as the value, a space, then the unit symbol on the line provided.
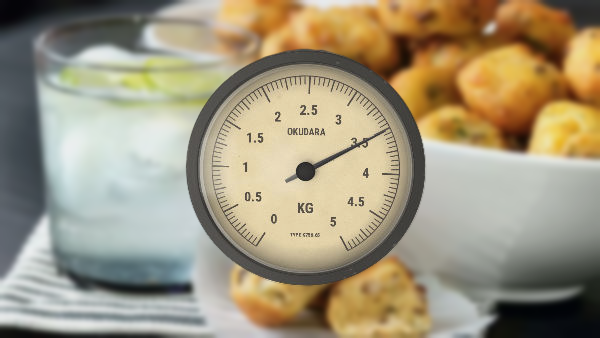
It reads 3.5 kg
